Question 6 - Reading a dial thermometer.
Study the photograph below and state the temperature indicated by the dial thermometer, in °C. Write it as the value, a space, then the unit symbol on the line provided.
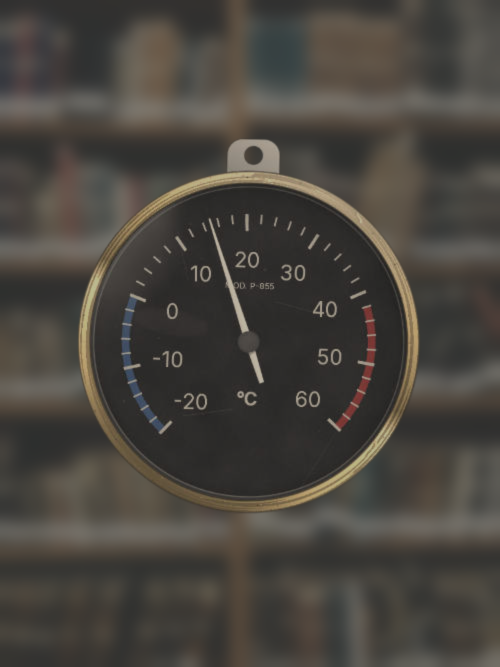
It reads 15 °C
